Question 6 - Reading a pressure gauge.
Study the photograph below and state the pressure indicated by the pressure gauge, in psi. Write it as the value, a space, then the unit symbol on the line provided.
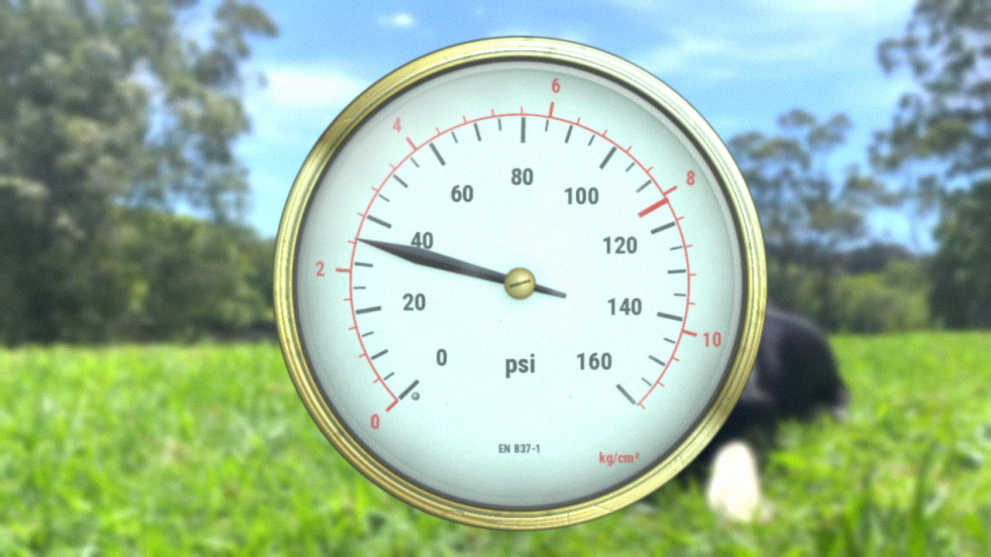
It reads 35 psi
